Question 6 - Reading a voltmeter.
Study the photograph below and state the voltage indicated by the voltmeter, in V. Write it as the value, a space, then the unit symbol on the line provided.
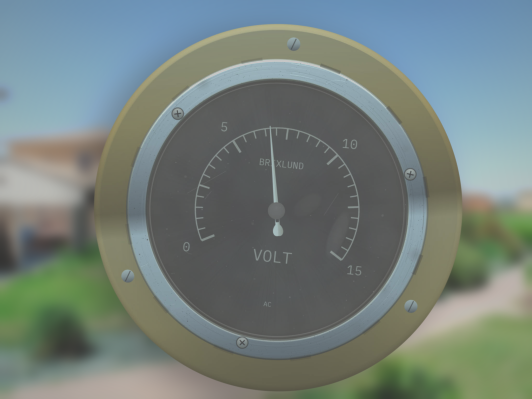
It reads 6.75 V
